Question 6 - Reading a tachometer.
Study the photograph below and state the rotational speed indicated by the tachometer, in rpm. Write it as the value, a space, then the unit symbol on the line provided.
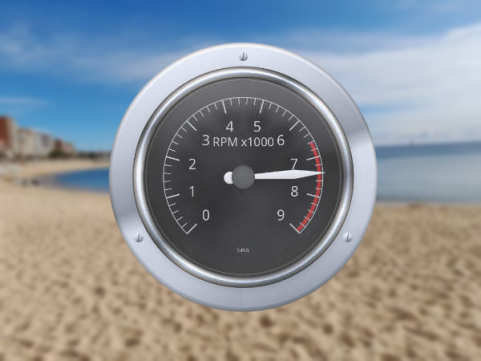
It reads 7400 rpm
